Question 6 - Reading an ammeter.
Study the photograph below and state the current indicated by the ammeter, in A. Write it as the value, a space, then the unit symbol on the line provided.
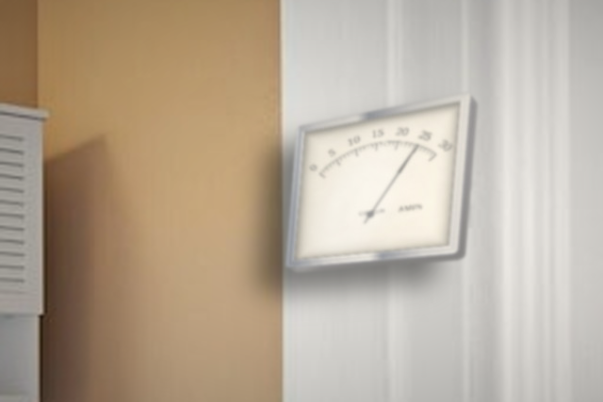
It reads 25 A
